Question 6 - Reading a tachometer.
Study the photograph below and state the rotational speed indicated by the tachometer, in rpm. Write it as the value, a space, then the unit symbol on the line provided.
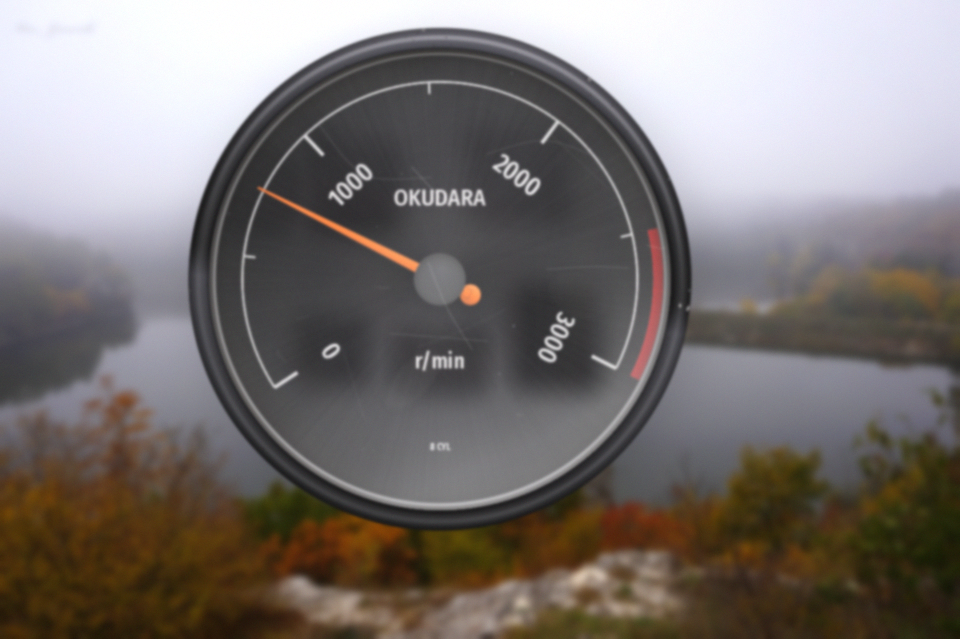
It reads 750 rpm
